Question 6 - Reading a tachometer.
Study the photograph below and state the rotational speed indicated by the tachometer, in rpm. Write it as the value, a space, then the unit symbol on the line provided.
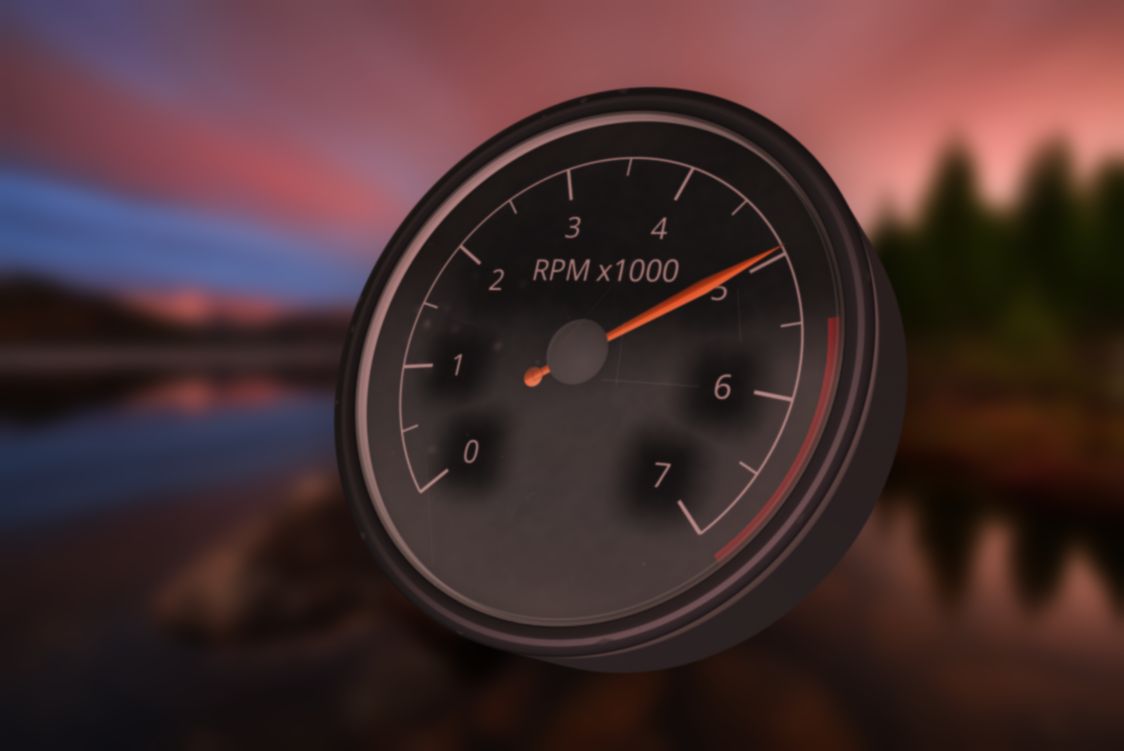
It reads 5000 rpm
